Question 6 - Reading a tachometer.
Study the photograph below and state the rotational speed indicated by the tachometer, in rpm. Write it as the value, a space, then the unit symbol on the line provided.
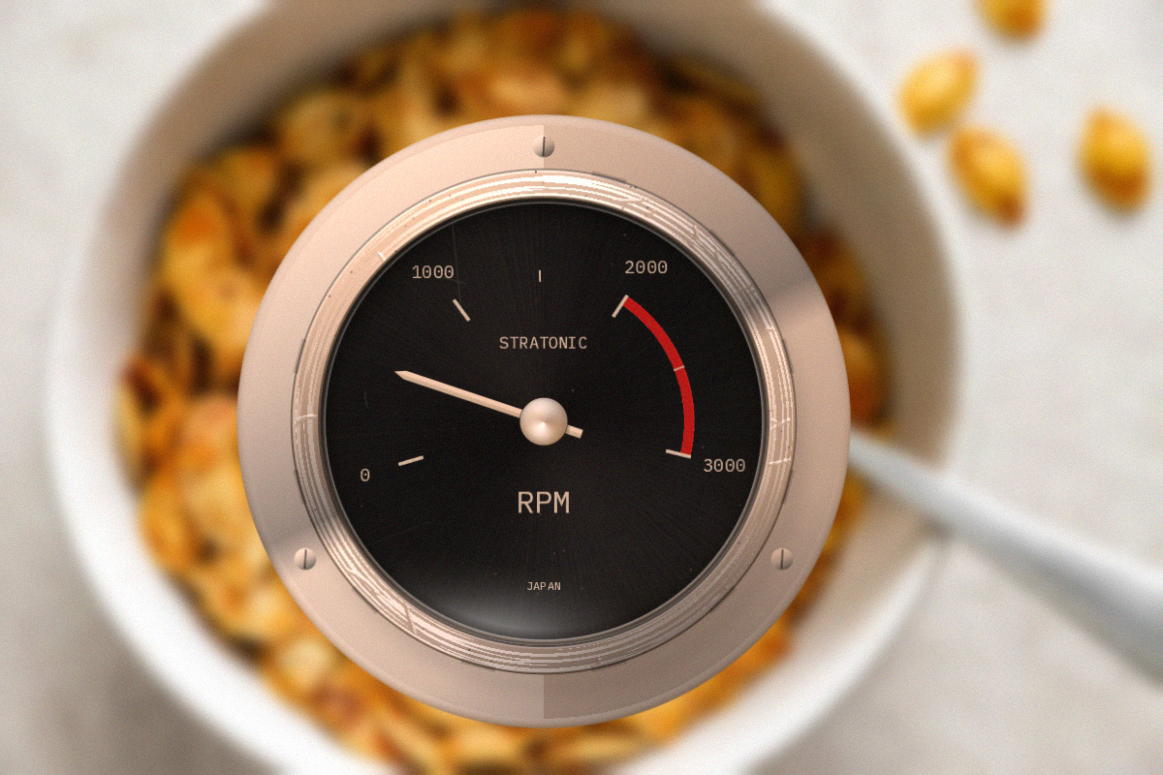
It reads 500 rpm
